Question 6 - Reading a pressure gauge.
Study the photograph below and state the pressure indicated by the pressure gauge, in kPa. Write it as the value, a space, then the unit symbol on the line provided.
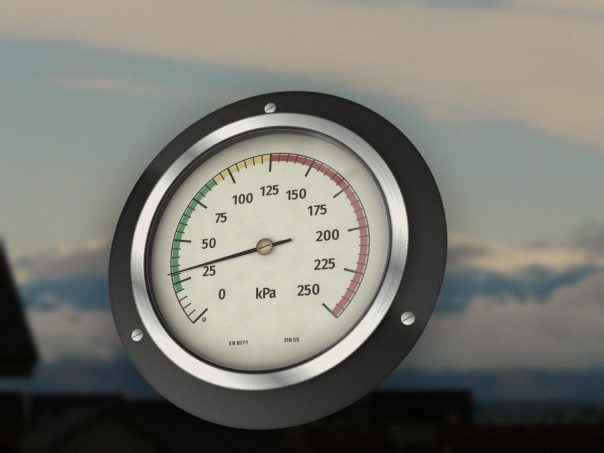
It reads 30 kPa
